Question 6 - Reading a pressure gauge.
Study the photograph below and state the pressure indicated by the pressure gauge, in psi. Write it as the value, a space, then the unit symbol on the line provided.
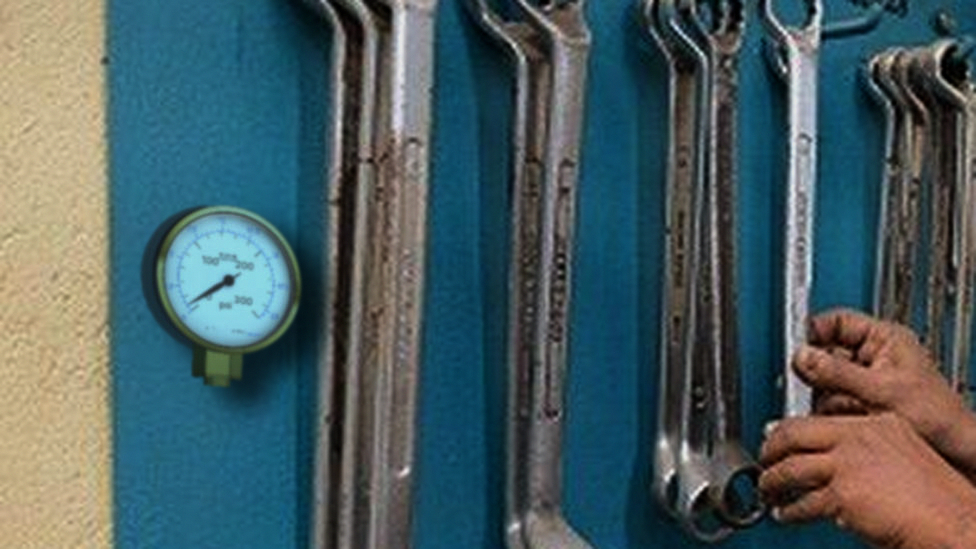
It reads 10 psi
